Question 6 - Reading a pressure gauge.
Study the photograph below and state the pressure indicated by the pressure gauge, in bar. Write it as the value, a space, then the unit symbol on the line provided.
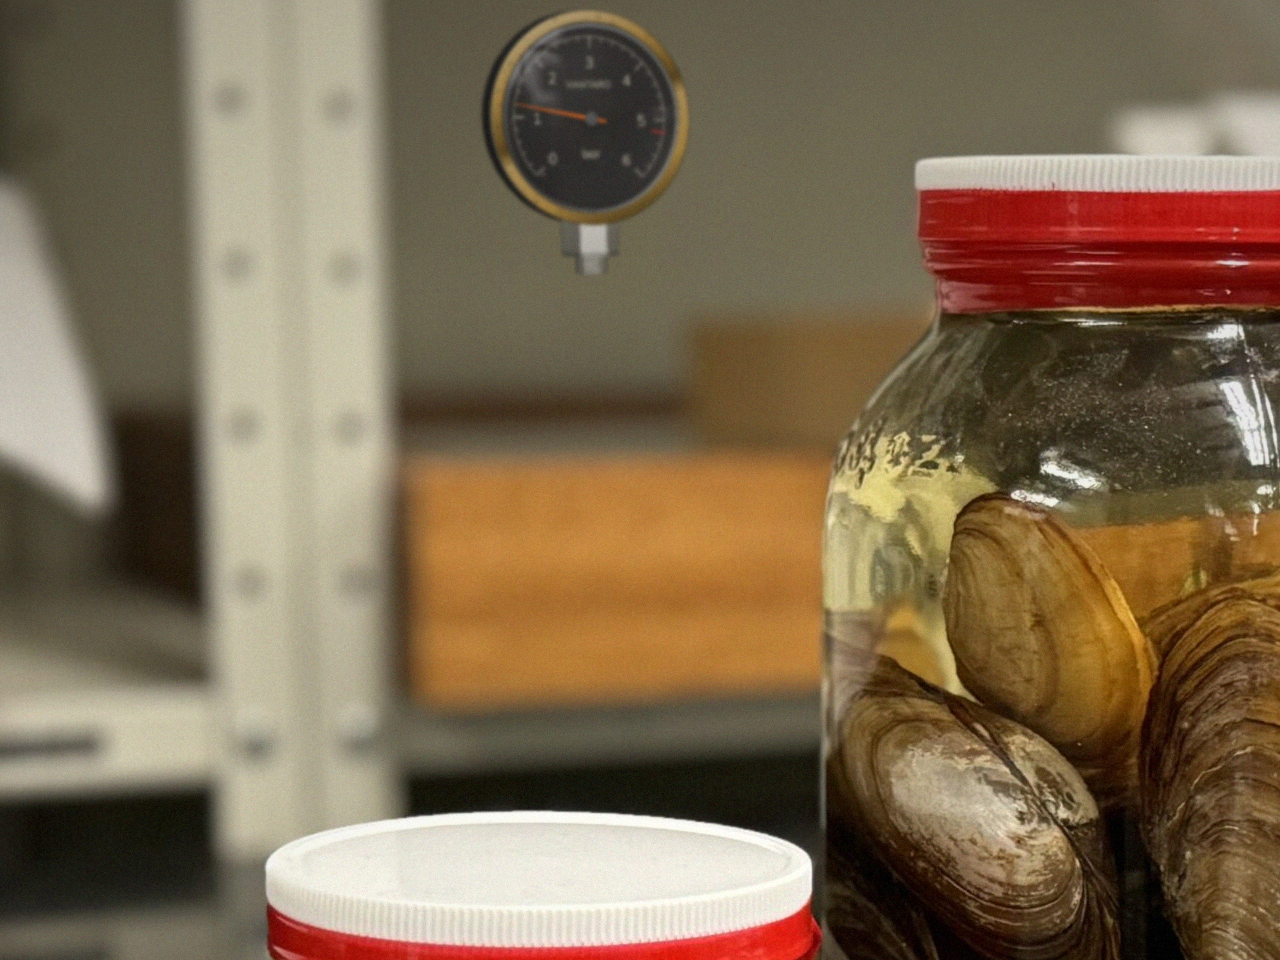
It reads 1.2 bar
